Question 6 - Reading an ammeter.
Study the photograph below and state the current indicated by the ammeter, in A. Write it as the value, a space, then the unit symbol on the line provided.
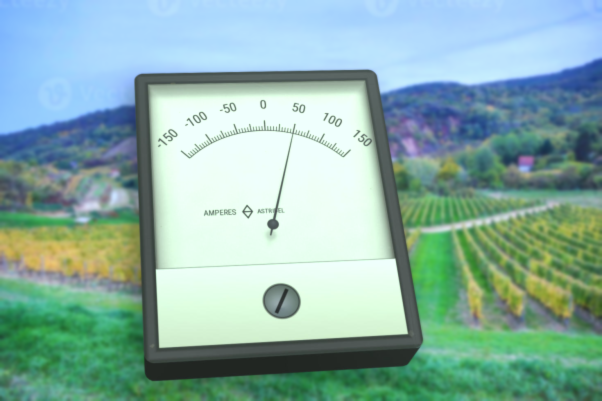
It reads 50 A
